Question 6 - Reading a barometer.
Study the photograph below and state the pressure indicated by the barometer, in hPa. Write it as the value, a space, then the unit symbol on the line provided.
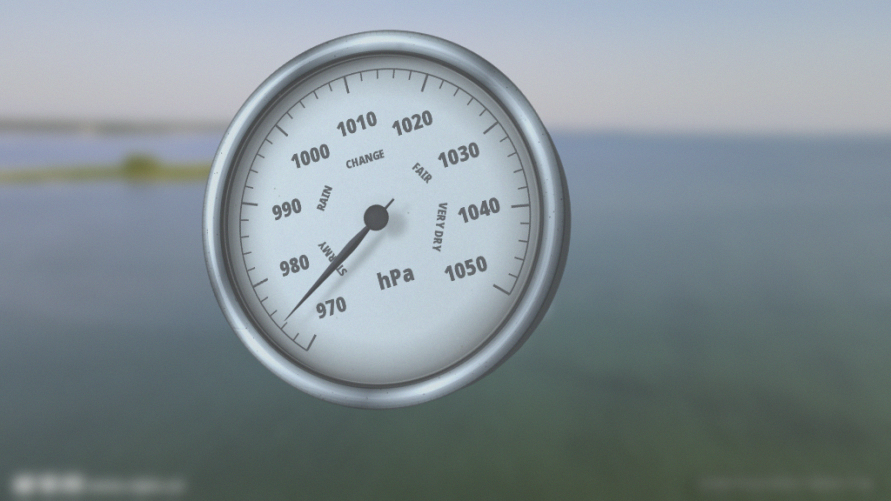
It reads 974 hPa
